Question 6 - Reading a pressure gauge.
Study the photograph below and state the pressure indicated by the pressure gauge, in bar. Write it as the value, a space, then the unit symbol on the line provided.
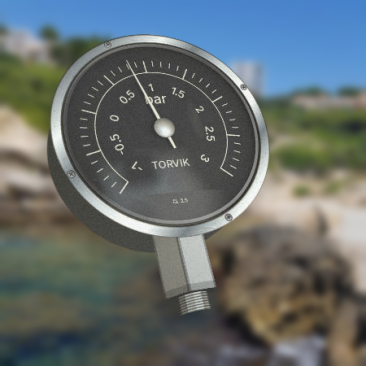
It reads 0.8 bar
